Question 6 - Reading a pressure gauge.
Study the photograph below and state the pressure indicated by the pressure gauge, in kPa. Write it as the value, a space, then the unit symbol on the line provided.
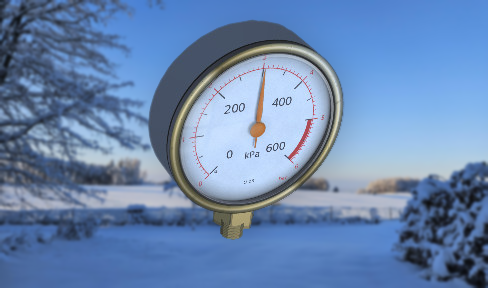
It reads 300 kPa
